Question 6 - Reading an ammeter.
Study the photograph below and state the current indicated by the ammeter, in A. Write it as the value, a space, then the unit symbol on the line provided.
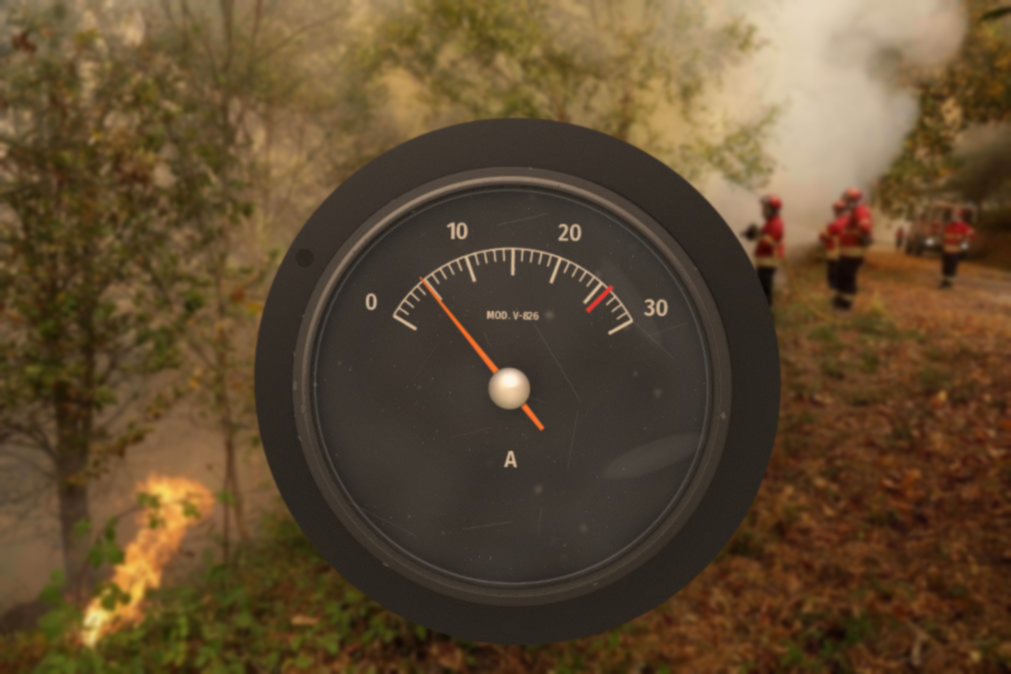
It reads 5 A
